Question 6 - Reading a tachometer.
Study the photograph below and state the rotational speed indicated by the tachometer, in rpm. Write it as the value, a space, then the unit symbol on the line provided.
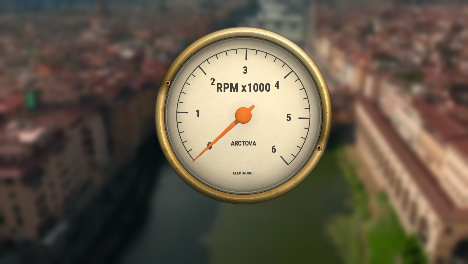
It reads 0 rpm
